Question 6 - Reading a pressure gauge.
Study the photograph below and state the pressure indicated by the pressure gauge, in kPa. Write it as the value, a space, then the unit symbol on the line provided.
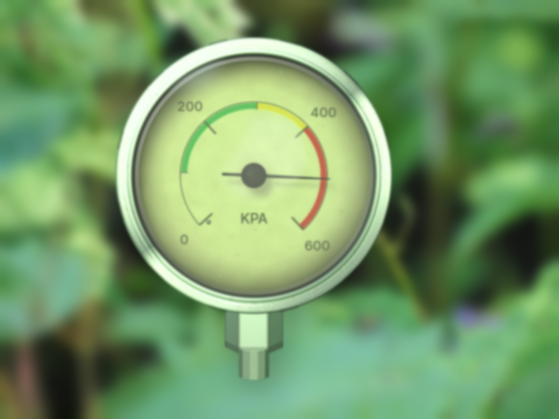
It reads 500 kPa
